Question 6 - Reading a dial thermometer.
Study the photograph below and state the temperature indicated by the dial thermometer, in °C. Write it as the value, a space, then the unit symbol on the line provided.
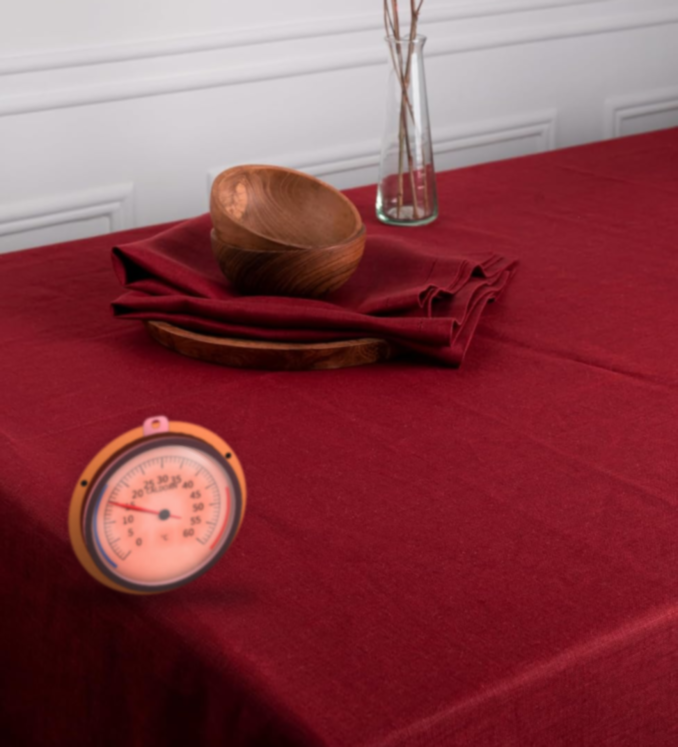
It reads 15 °C
